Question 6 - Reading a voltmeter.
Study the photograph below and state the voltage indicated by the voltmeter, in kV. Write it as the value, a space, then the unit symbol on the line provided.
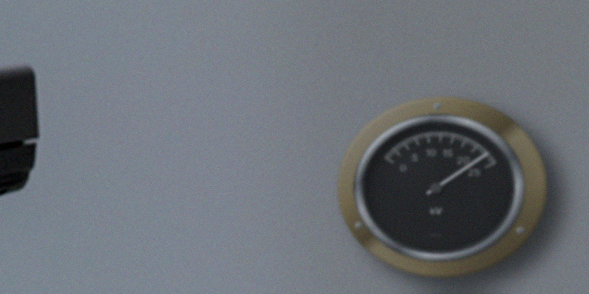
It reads 22.5 kV
